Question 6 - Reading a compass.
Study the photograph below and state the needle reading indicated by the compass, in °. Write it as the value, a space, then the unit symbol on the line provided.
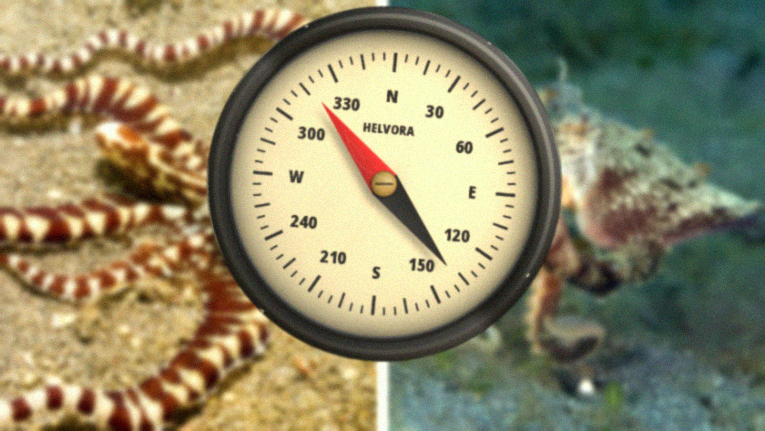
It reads 317.5 °
